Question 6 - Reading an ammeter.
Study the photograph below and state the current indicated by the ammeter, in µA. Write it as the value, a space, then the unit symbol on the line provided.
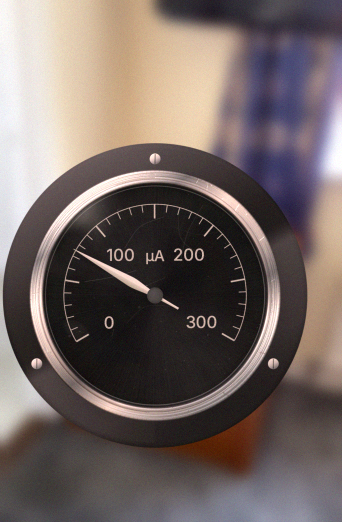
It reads 75 µA
